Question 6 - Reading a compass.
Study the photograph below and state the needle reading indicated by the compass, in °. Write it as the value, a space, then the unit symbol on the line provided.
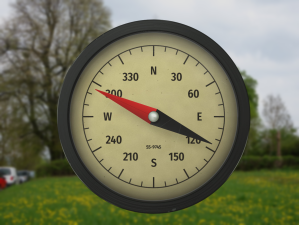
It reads 295 °
